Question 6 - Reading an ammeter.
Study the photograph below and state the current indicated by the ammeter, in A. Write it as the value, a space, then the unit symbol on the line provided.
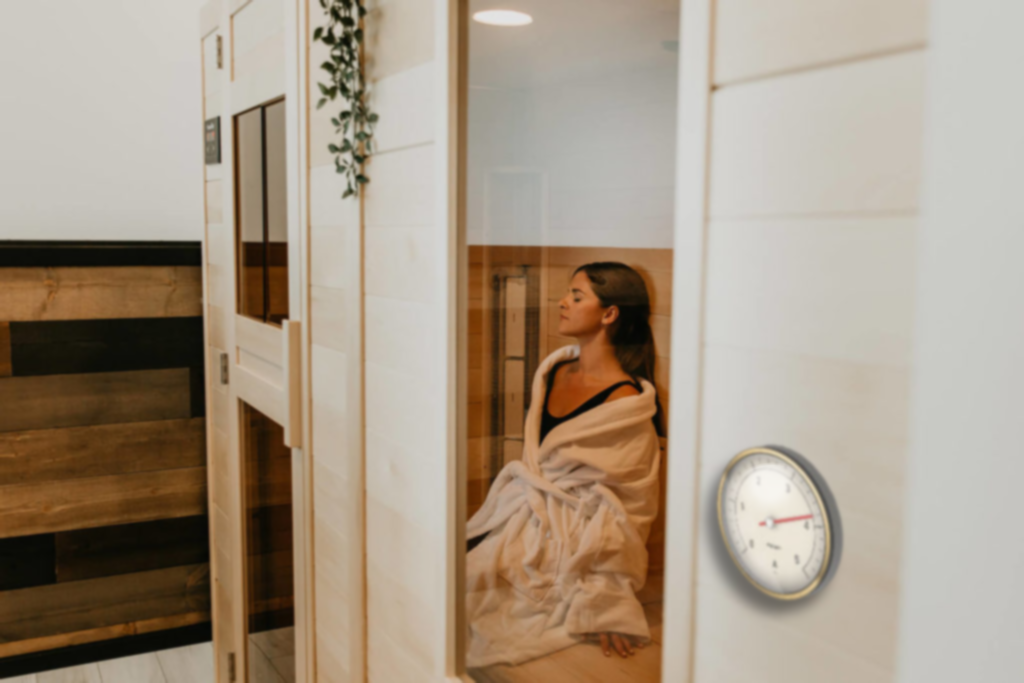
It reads 3.8 A
